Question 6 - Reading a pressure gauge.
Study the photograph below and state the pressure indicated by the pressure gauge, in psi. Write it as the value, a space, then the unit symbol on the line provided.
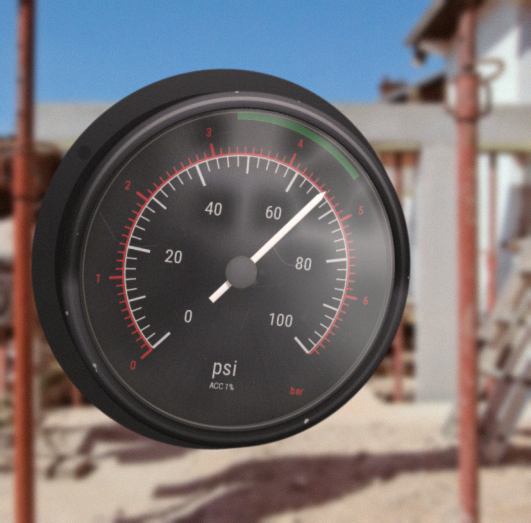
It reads 66 psi
